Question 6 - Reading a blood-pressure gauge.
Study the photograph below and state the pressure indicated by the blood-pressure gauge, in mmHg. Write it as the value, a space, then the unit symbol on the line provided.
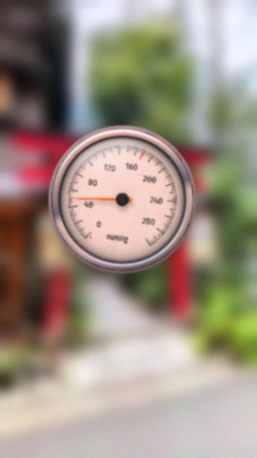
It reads 50 mmHg
